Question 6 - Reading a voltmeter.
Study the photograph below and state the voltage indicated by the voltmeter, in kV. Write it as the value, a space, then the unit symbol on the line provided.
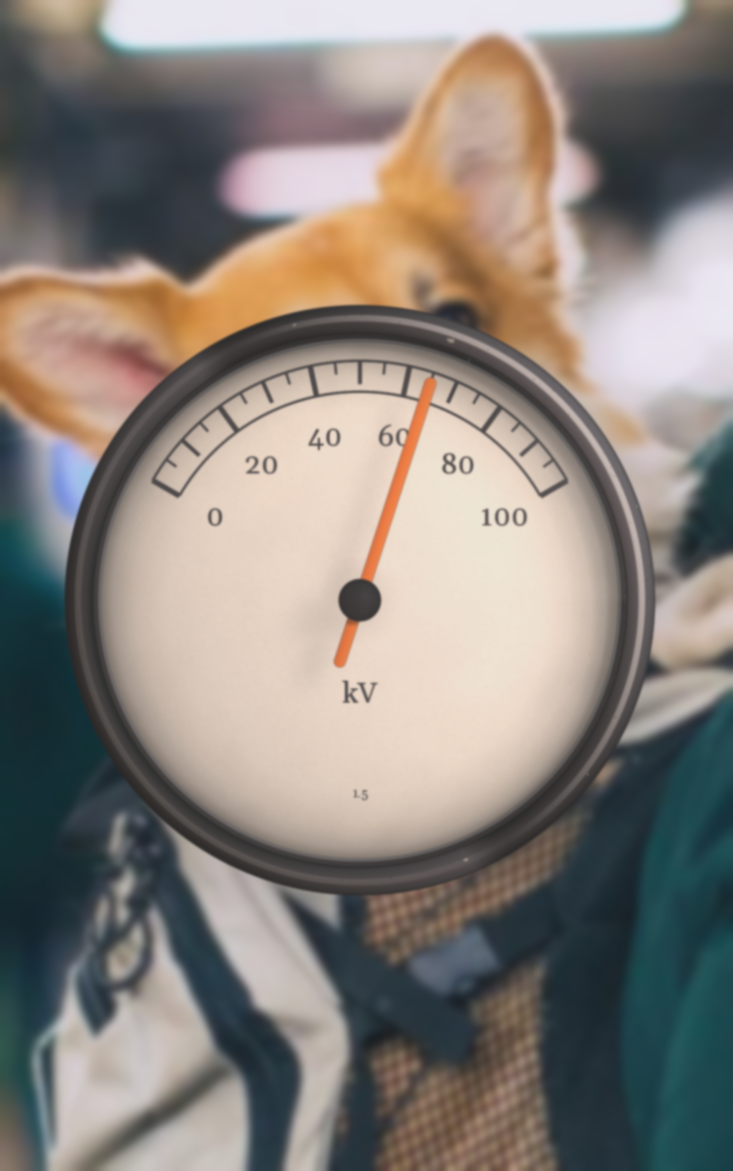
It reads 65 kV
